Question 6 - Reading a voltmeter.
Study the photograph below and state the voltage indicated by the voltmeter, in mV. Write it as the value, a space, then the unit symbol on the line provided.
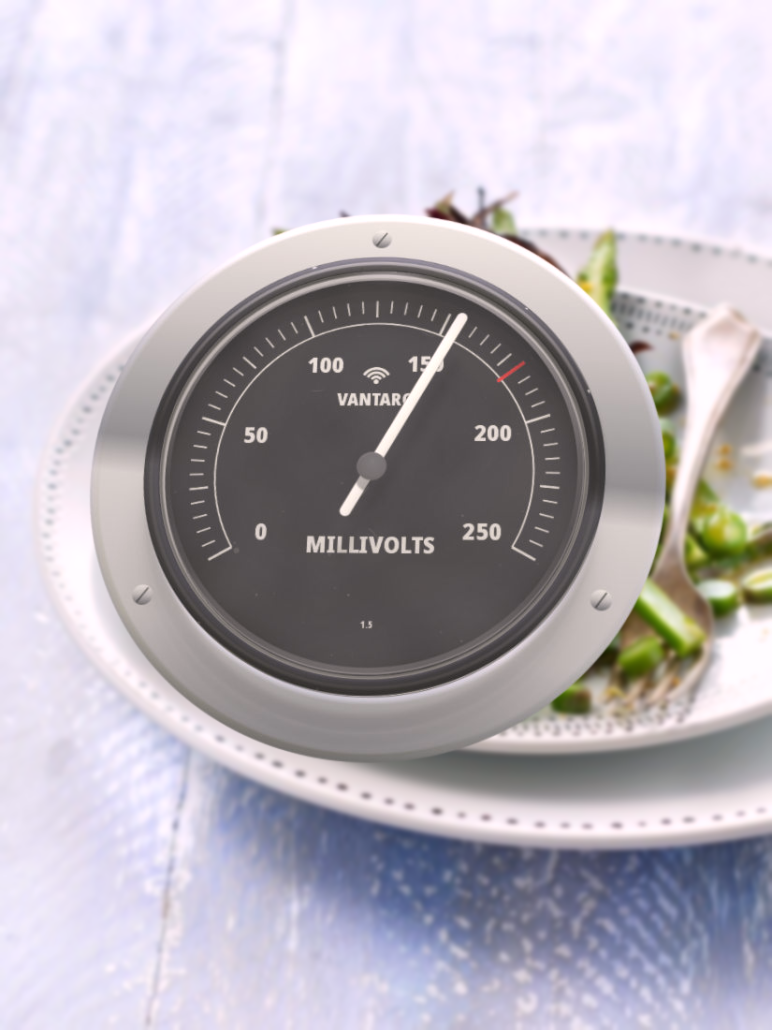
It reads 155 mV
